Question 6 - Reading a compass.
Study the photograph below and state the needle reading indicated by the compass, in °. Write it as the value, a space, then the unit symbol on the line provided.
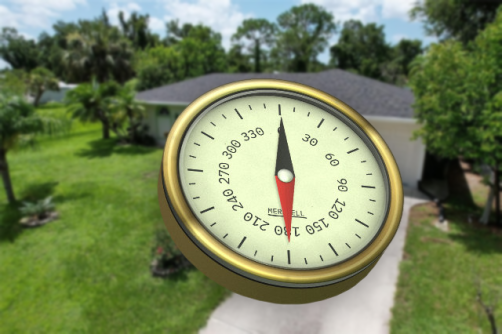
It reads 180 °
